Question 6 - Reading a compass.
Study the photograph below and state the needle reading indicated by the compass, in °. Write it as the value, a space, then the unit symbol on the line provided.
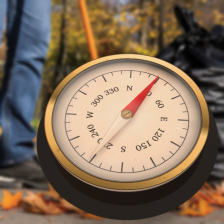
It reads 30 °
